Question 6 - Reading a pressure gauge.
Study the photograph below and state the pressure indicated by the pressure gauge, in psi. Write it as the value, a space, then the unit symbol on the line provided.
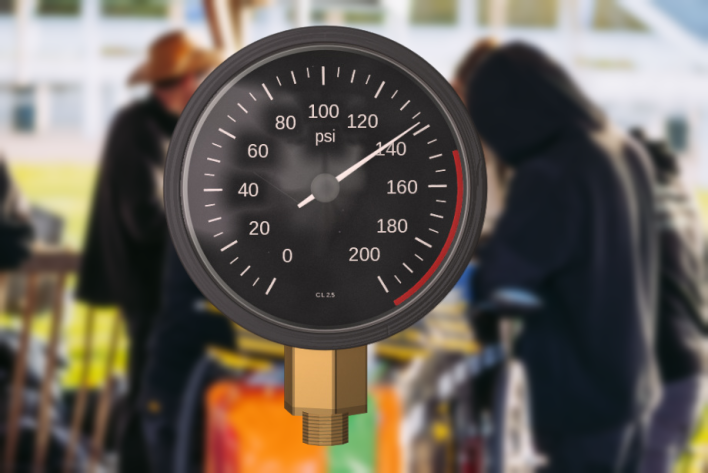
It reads 137.5 psi
